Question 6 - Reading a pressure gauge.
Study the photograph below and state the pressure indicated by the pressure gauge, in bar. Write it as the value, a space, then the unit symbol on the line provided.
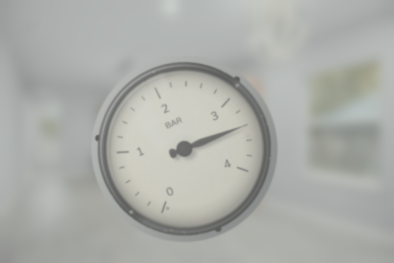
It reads 3.4 bar
